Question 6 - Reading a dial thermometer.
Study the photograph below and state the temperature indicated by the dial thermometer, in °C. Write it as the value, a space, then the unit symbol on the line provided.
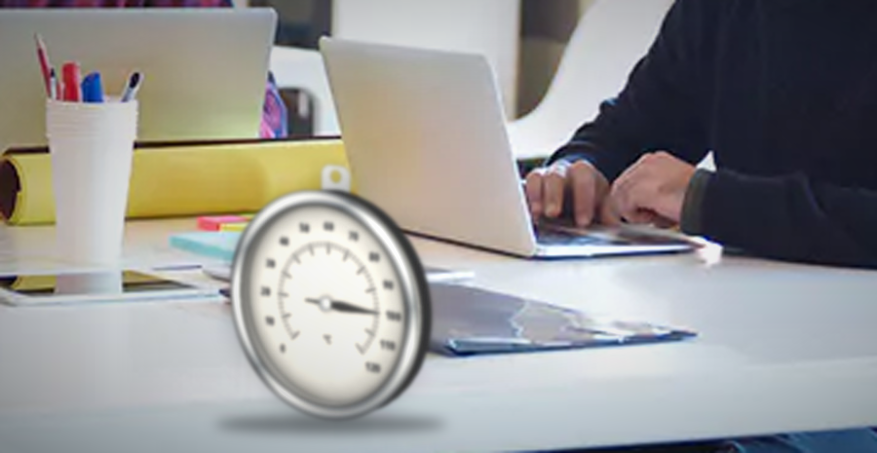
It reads 100 °C
